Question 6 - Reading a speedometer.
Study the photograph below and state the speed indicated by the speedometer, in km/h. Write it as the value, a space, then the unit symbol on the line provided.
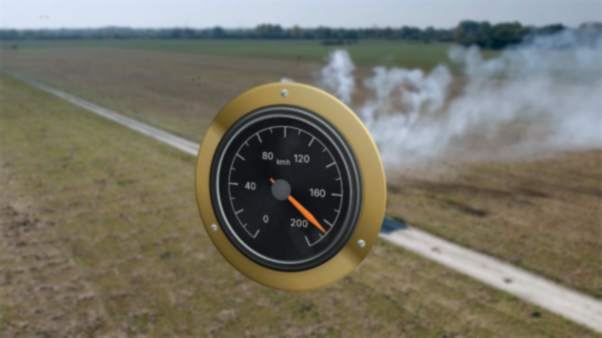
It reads 185 km/h
